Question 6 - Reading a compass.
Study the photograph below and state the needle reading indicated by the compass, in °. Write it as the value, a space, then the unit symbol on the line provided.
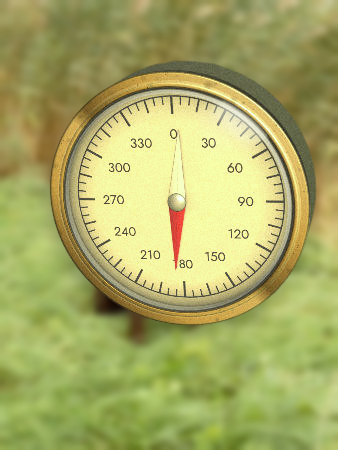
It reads 185 °
